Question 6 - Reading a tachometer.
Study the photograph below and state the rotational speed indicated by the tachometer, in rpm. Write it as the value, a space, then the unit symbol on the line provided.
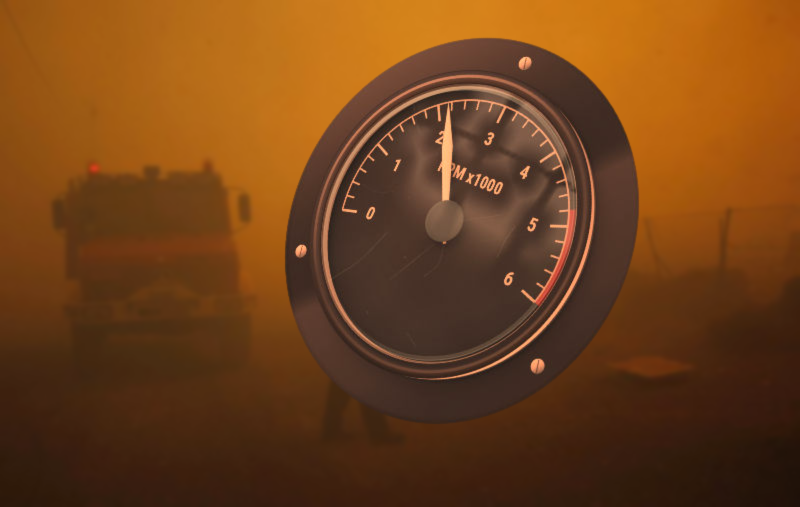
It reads 2200 rpm
